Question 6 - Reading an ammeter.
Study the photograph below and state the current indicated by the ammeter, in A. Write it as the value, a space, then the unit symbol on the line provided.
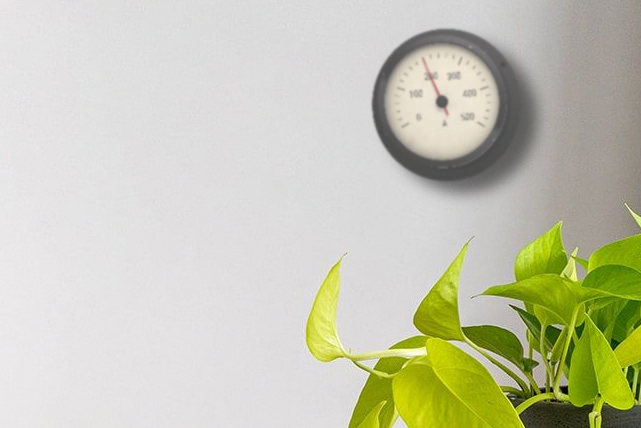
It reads 200 A
